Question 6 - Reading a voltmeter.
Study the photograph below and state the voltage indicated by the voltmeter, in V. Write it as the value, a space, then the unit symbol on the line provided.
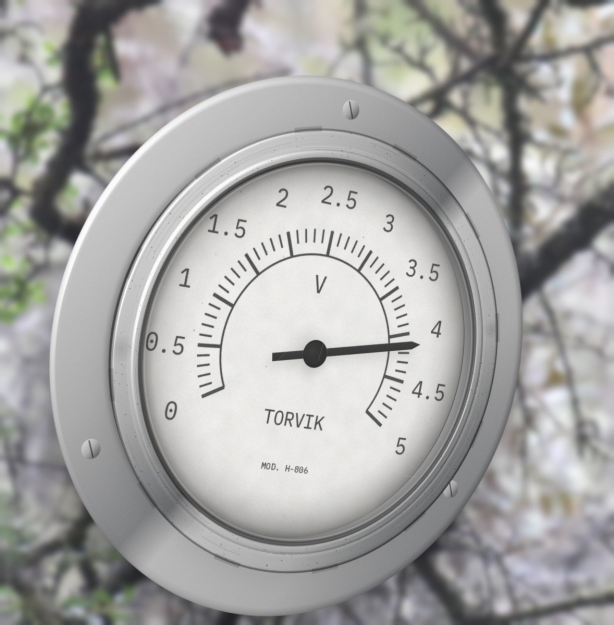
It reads 4.1 V
